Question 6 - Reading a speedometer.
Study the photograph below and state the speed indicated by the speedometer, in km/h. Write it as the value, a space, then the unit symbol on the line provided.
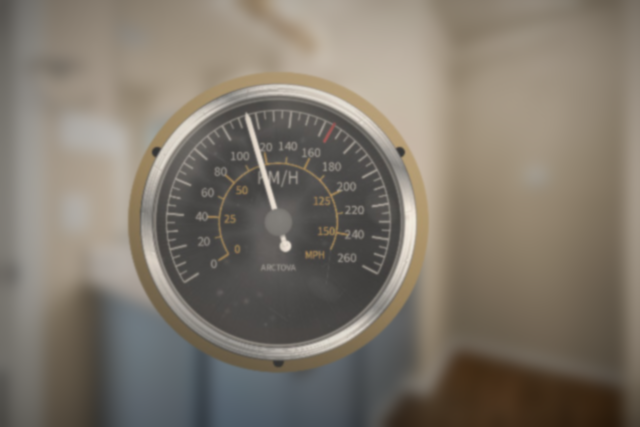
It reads 115 km/h
